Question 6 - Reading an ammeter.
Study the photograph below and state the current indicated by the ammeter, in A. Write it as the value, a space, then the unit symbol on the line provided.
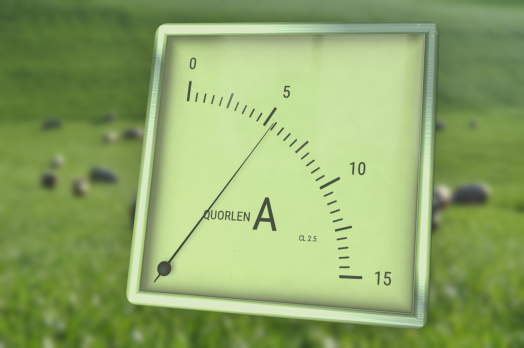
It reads 5.5 A
